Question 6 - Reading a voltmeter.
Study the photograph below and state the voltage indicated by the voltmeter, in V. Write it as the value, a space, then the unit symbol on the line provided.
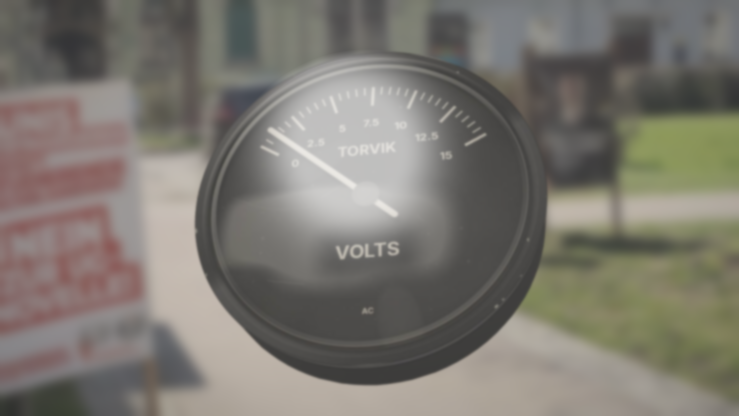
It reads 1 V
